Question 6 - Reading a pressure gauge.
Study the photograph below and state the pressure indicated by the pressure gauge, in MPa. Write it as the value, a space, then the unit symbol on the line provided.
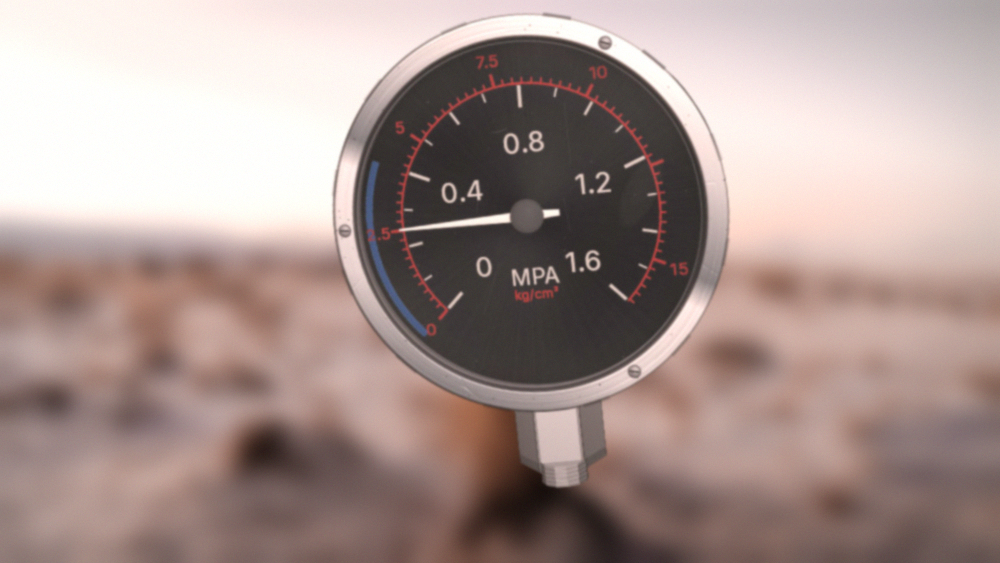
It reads 0.25 MPa
